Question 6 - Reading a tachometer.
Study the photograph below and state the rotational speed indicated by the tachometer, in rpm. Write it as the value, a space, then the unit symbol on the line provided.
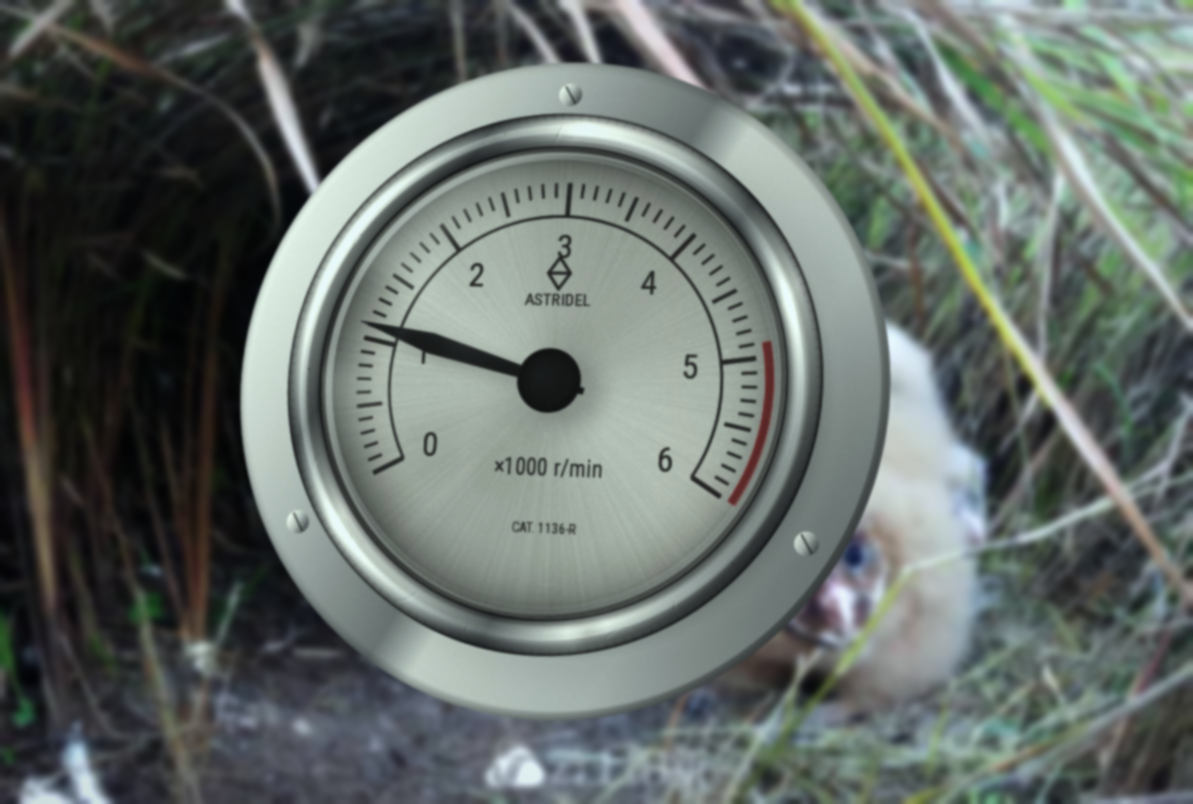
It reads 1100 rpm
